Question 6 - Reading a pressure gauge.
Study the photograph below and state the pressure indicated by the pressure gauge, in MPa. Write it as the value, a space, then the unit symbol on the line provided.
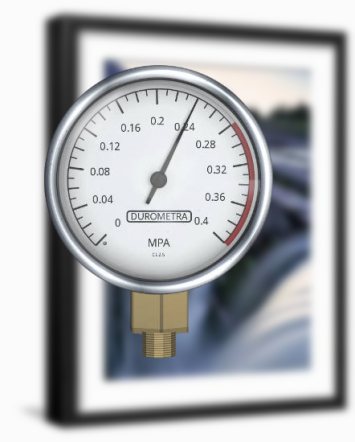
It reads 0.24 MPa
